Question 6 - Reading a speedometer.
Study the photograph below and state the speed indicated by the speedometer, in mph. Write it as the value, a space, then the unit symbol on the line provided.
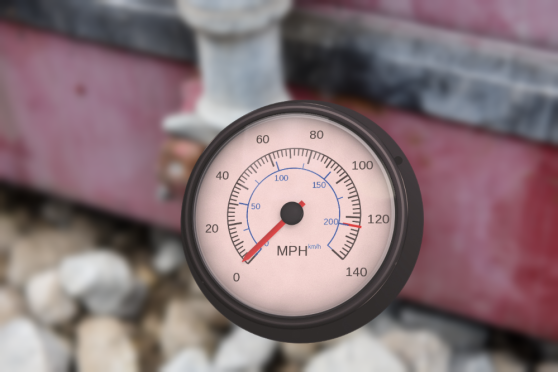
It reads 2 mph
